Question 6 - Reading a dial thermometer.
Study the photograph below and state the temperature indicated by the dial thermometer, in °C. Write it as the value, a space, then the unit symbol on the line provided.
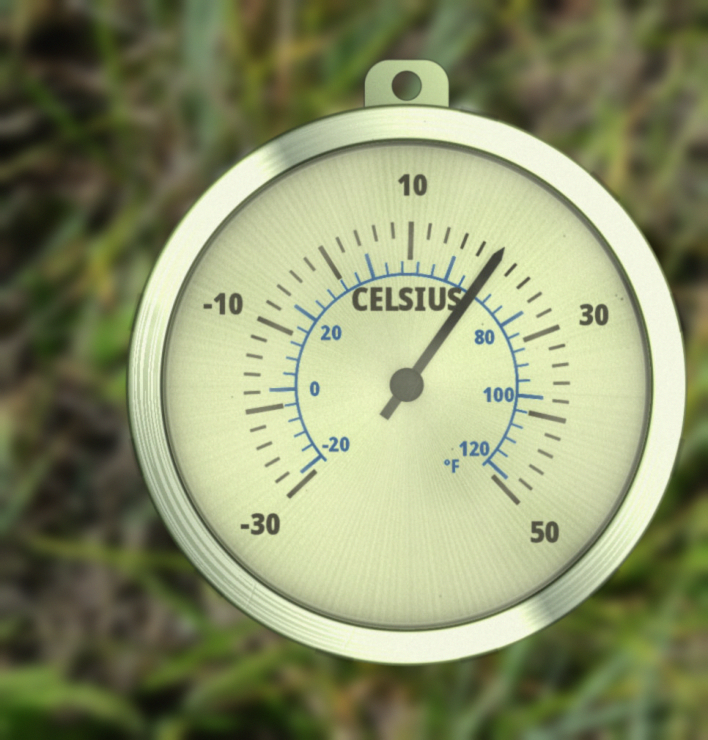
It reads 20 °C
